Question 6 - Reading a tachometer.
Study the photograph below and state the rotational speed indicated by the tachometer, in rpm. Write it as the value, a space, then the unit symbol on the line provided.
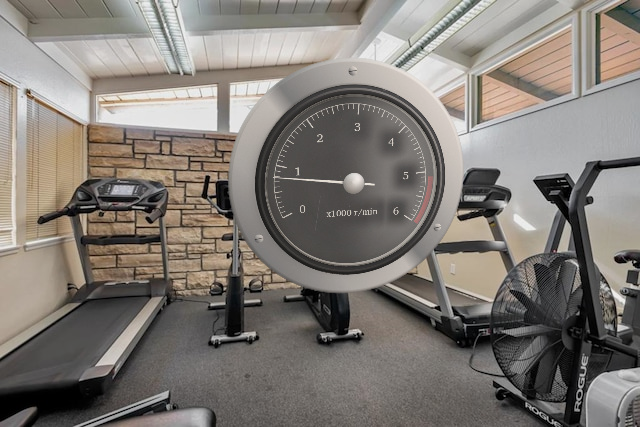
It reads 800 rpm
